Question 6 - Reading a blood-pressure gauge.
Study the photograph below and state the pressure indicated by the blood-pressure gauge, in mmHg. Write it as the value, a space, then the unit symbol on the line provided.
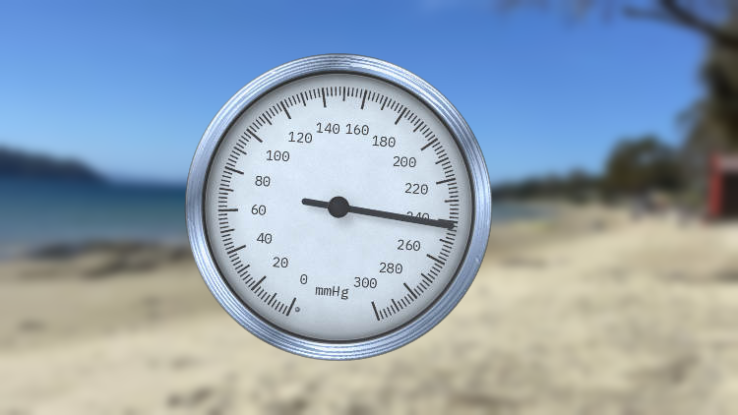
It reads 242 mmHg
